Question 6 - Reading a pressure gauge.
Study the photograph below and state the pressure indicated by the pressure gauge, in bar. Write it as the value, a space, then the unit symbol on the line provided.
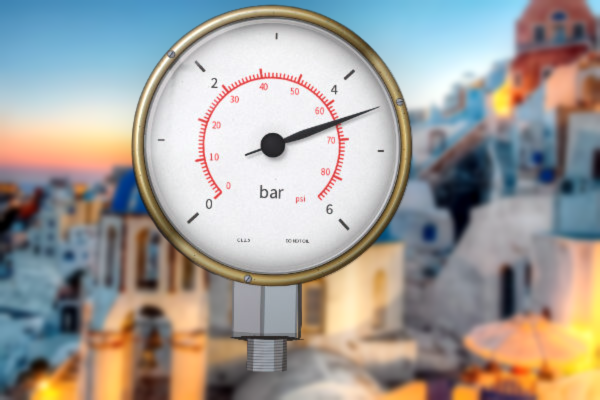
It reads 4.5 bar
